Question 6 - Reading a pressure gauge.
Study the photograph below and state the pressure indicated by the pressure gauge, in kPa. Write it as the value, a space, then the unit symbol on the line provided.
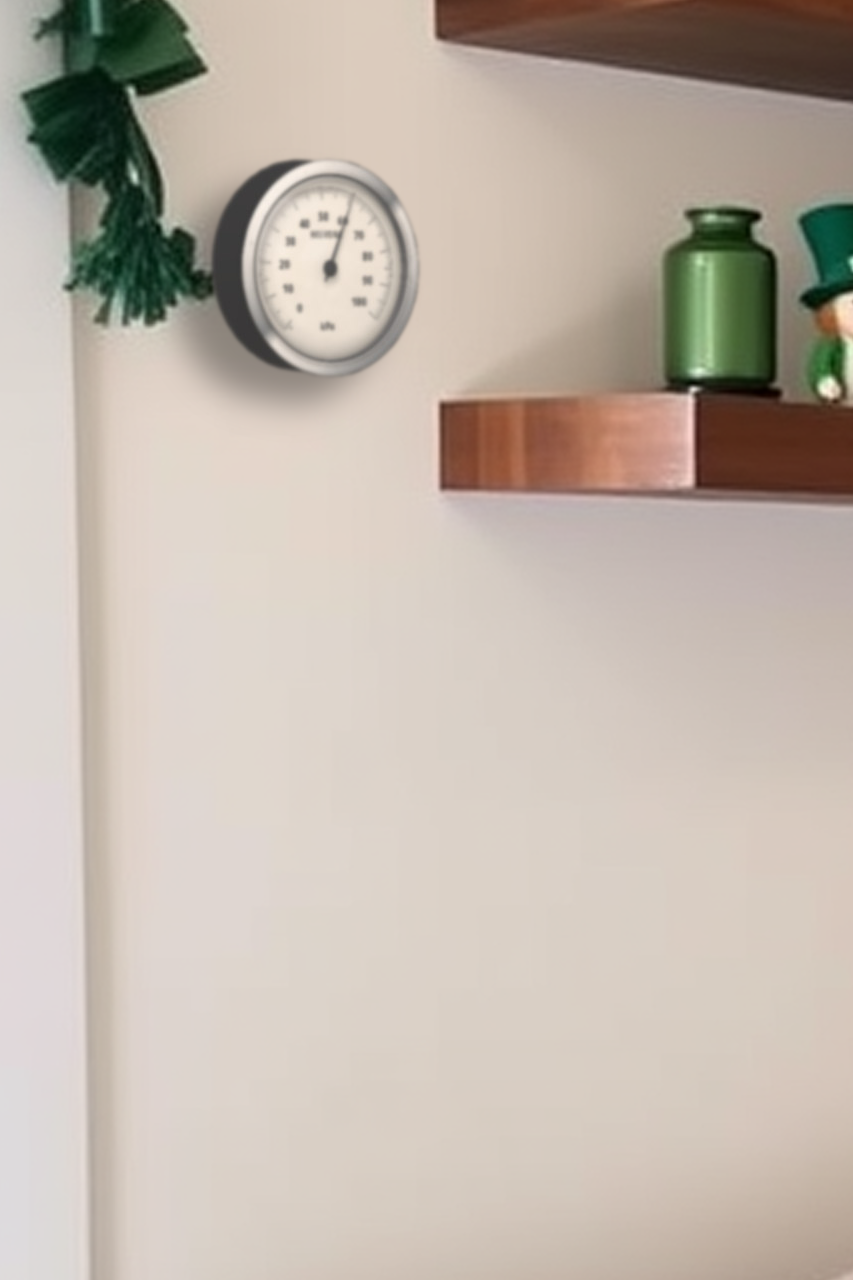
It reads 60 kPa
